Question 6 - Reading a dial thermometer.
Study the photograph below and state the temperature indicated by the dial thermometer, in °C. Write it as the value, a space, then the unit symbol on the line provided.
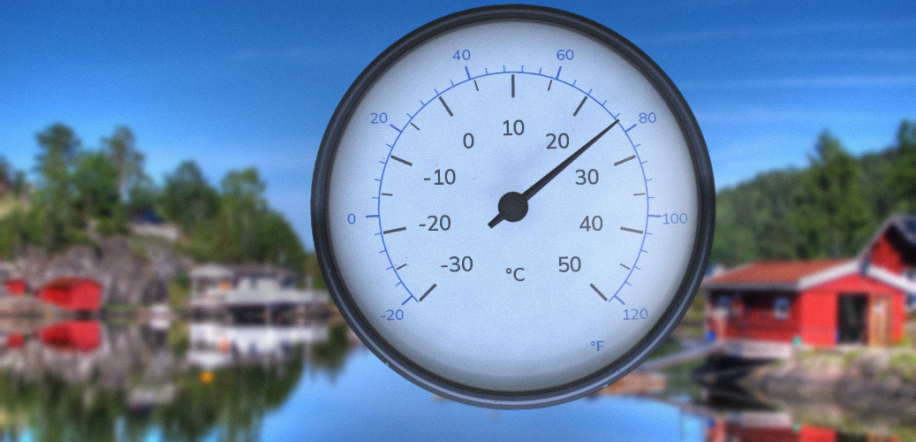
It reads 25 °C
